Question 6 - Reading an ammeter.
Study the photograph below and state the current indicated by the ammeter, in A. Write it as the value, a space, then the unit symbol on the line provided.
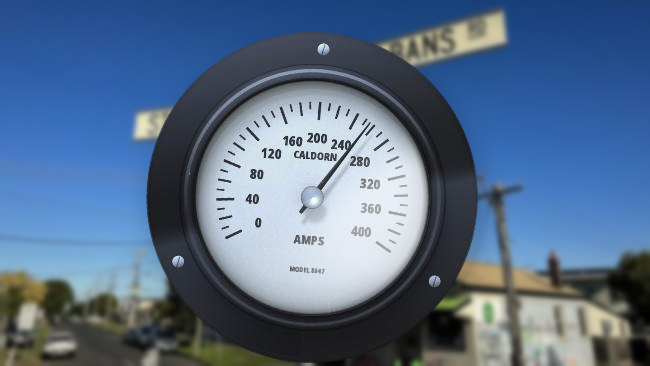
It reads 255 A
